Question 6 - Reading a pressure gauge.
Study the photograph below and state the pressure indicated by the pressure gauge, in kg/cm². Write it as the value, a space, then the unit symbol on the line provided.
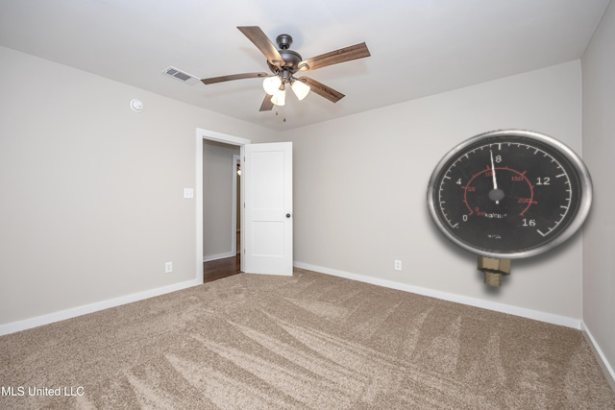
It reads 7.5 kg/cm²
